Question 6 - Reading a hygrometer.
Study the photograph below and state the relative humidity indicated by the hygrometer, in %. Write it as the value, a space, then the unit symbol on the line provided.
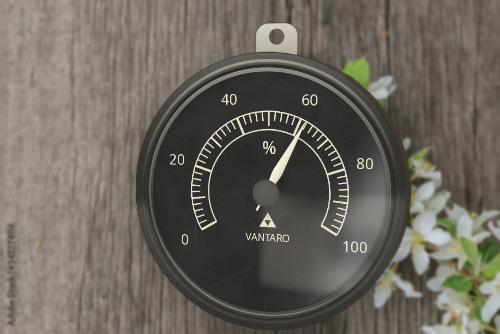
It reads 62 %
